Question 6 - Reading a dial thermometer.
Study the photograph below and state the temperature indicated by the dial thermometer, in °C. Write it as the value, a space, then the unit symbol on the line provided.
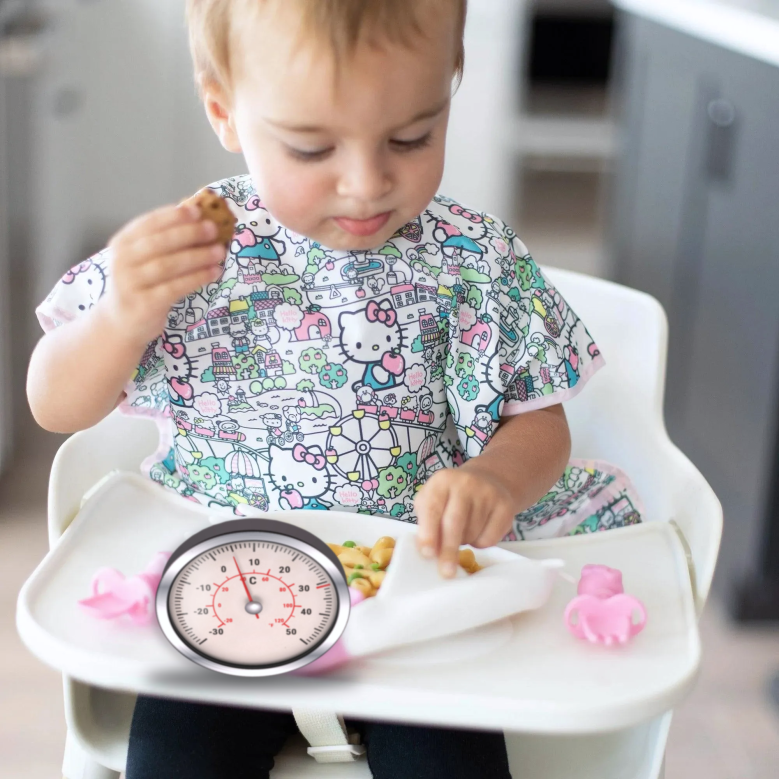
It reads 5 °C
